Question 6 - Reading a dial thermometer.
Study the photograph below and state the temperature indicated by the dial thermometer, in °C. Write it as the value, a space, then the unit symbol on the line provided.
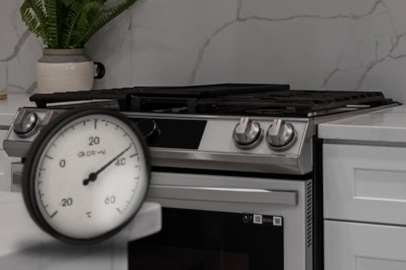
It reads 36 °C
